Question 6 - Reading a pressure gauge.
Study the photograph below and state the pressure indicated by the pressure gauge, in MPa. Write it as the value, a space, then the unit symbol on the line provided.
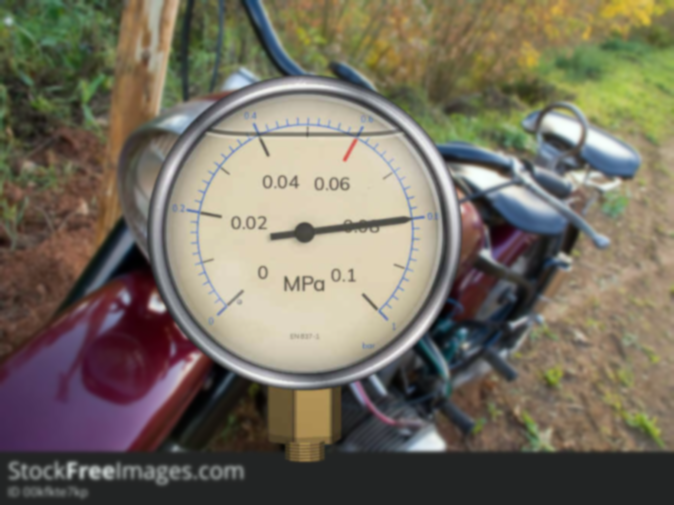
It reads 0.08 MPa
